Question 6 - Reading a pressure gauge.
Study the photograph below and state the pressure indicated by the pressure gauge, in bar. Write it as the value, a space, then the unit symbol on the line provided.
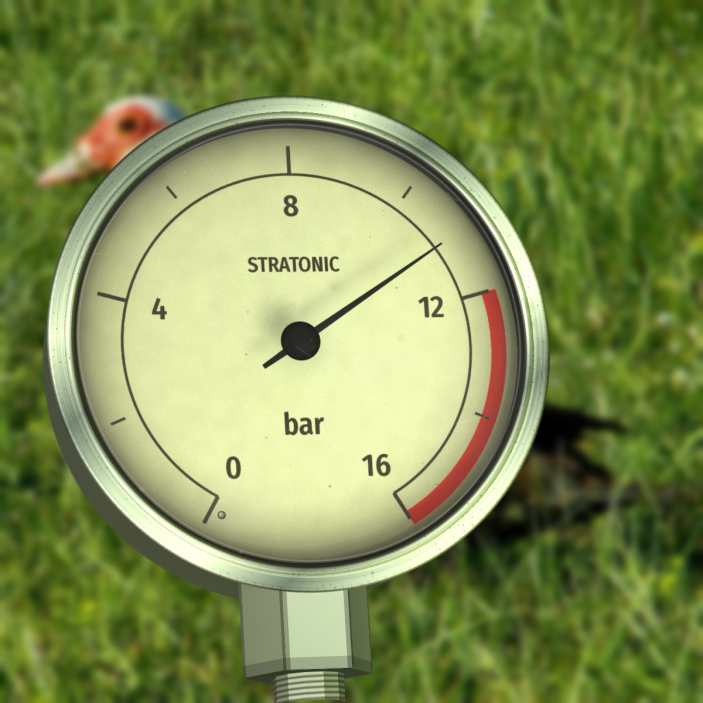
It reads 11 bar
